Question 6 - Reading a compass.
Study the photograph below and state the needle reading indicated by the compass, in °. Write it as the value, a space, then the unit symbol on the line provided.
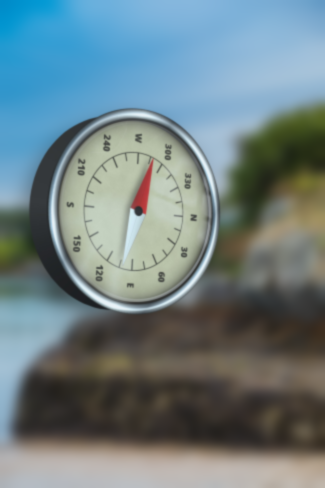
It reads 285 °
